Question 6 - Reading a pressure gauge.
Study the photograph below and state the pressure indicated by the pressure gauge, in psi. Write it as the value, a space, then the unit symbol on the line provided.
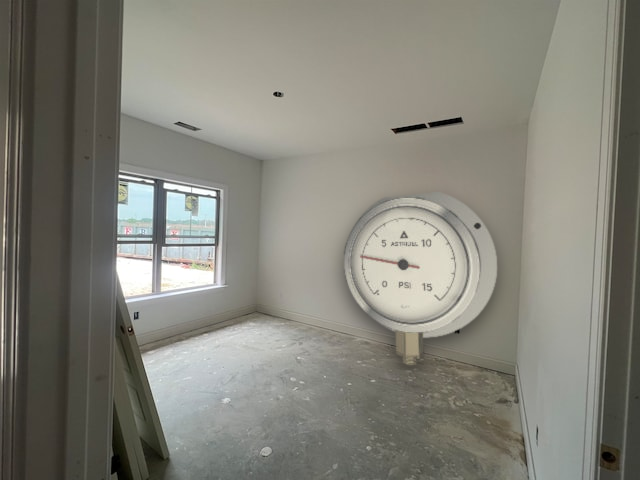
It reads 3 psi
